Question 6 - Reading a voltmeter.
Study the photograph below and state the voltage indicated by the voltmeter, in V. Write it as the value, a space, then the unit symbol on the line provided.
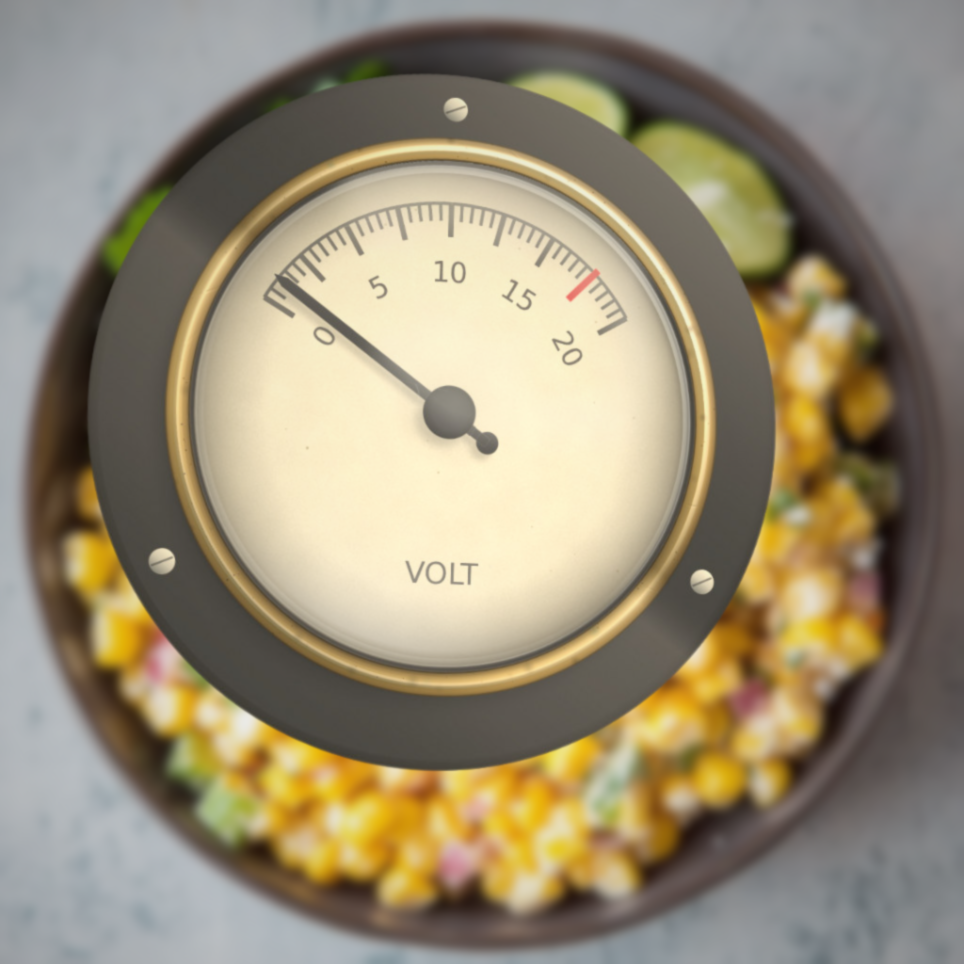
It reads 1 V
